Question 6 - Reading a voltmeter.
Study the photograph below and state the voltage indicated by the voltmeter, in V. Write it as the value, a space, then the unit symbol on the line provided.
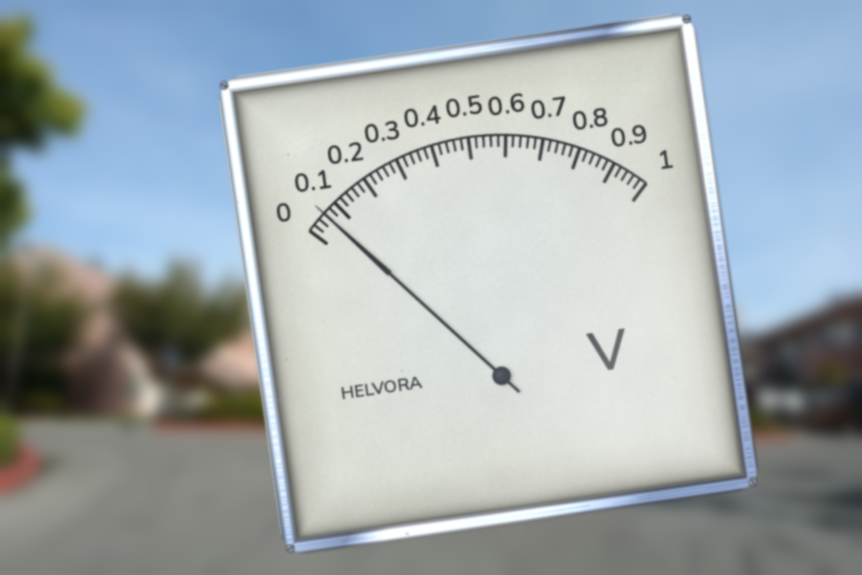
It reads 0.06 V
